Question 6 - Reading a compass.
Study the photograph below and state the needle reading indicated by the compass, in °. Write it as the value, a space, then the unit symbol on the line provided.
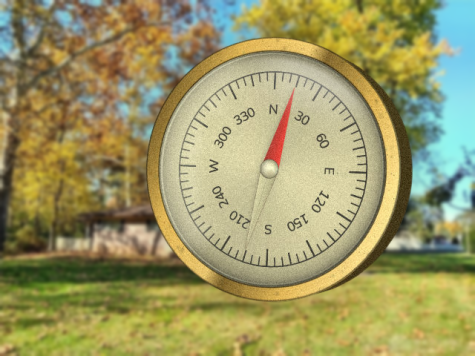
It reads 15 °
